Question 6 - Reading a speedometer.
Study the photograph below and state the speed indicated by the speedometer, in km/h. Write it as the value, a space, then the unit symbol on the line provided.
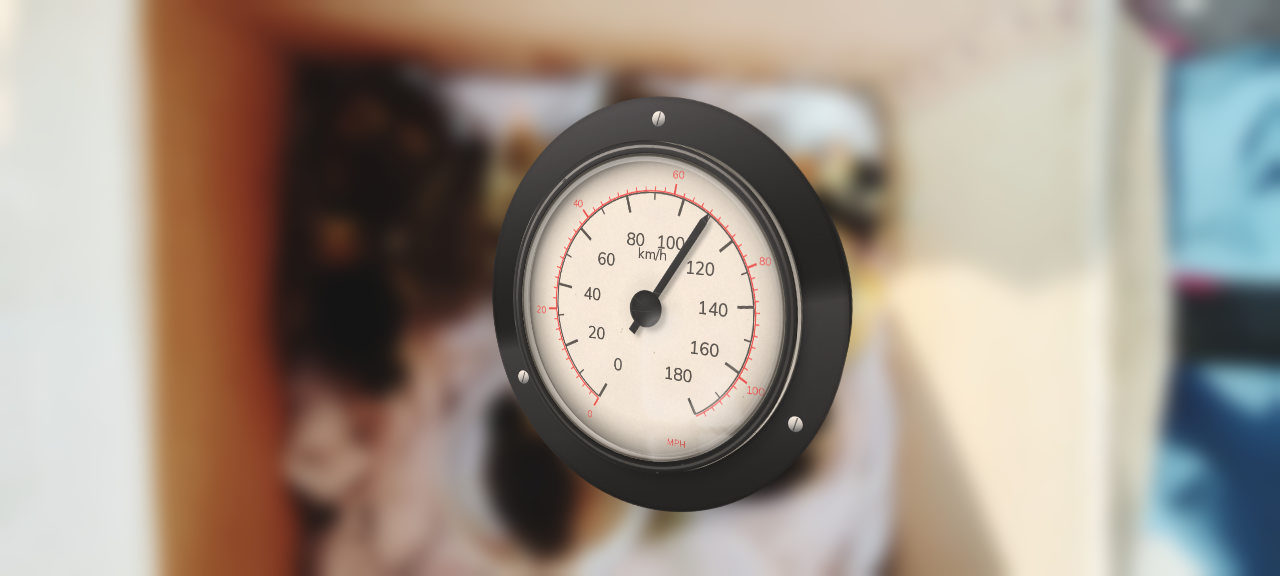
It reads 110 km/h
